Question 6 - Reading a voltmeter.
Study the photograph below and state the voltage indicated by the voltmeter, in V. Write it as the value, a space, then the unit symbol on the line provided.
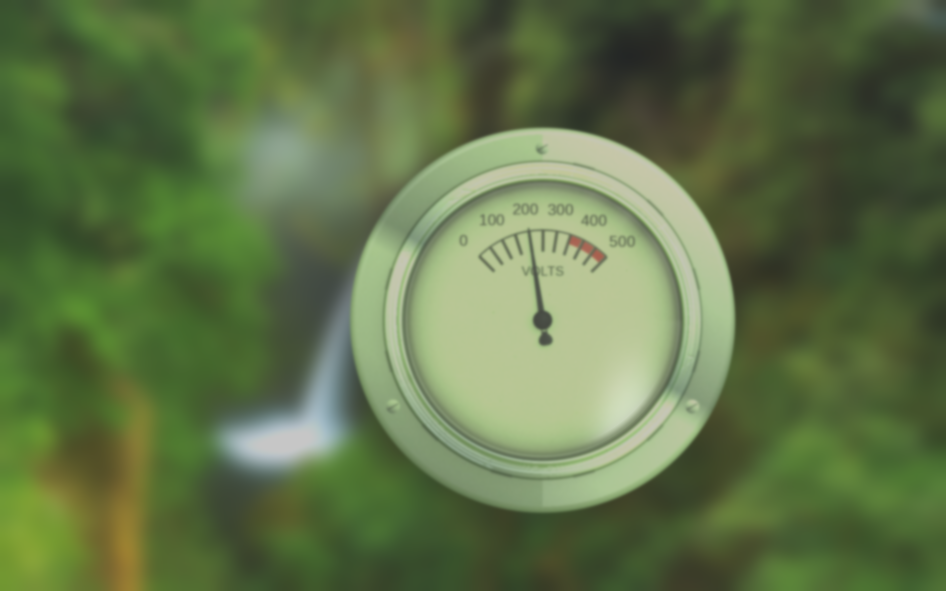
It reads 200 V
